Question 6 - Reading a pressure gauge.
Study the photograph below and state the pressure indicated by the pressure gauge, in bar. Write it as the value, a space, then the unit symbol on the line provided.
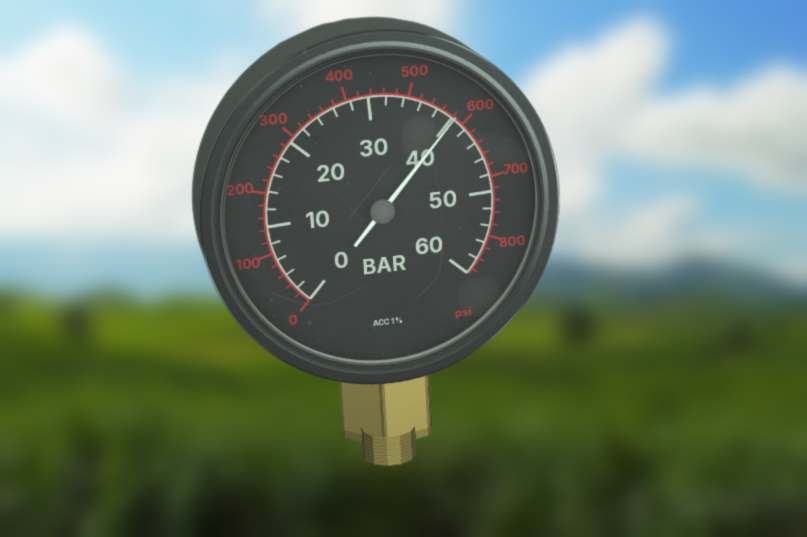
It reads 40 bar
